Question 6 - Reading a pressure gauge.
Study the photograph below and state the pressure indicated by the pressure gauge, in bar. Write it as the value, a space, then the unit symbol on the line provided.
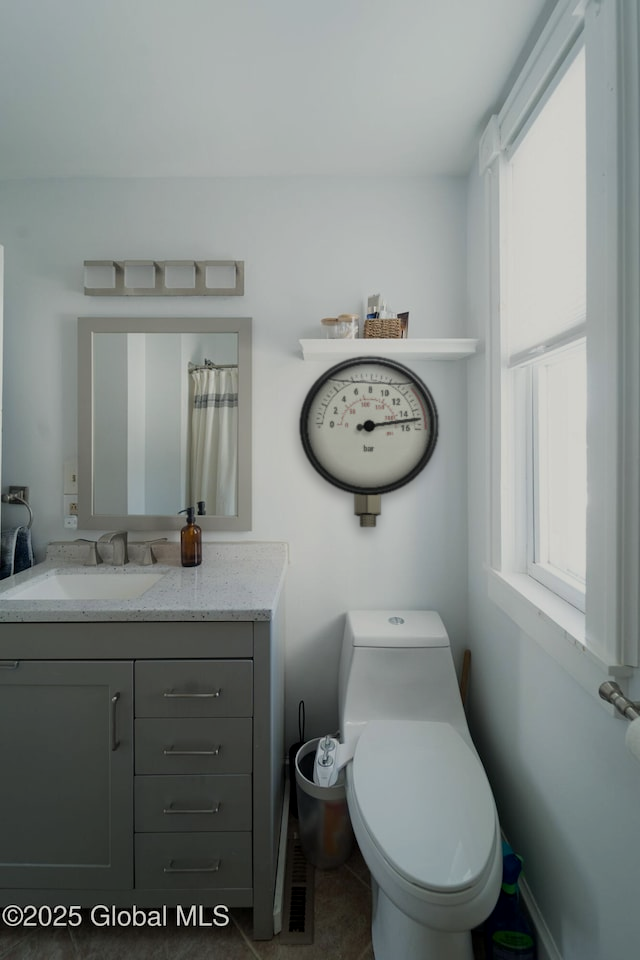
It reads 15 bar
